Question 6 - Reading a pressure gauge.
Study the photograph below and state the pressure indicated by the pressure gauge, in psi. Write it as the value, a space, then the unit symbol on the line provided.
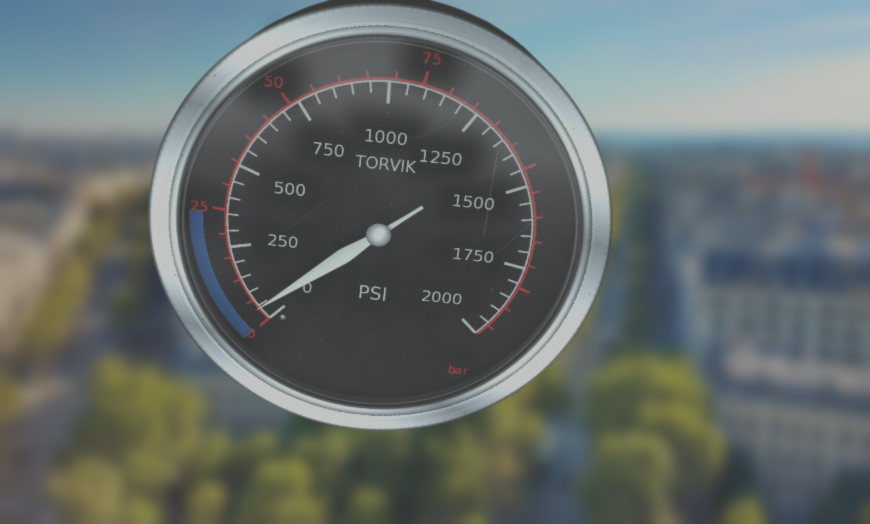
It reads 50 psi
